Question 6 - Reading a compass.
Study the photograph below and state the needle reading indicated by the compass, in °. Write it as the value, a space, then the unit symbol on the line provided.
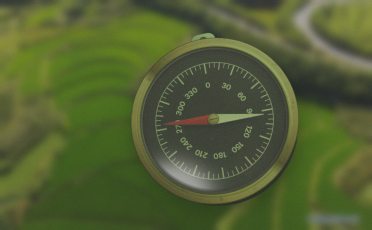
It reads 275 °
